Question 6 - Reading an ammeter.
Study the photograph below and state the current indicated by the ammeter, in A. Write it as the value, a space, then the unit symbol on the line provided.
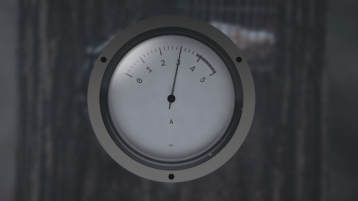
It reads 3 A
